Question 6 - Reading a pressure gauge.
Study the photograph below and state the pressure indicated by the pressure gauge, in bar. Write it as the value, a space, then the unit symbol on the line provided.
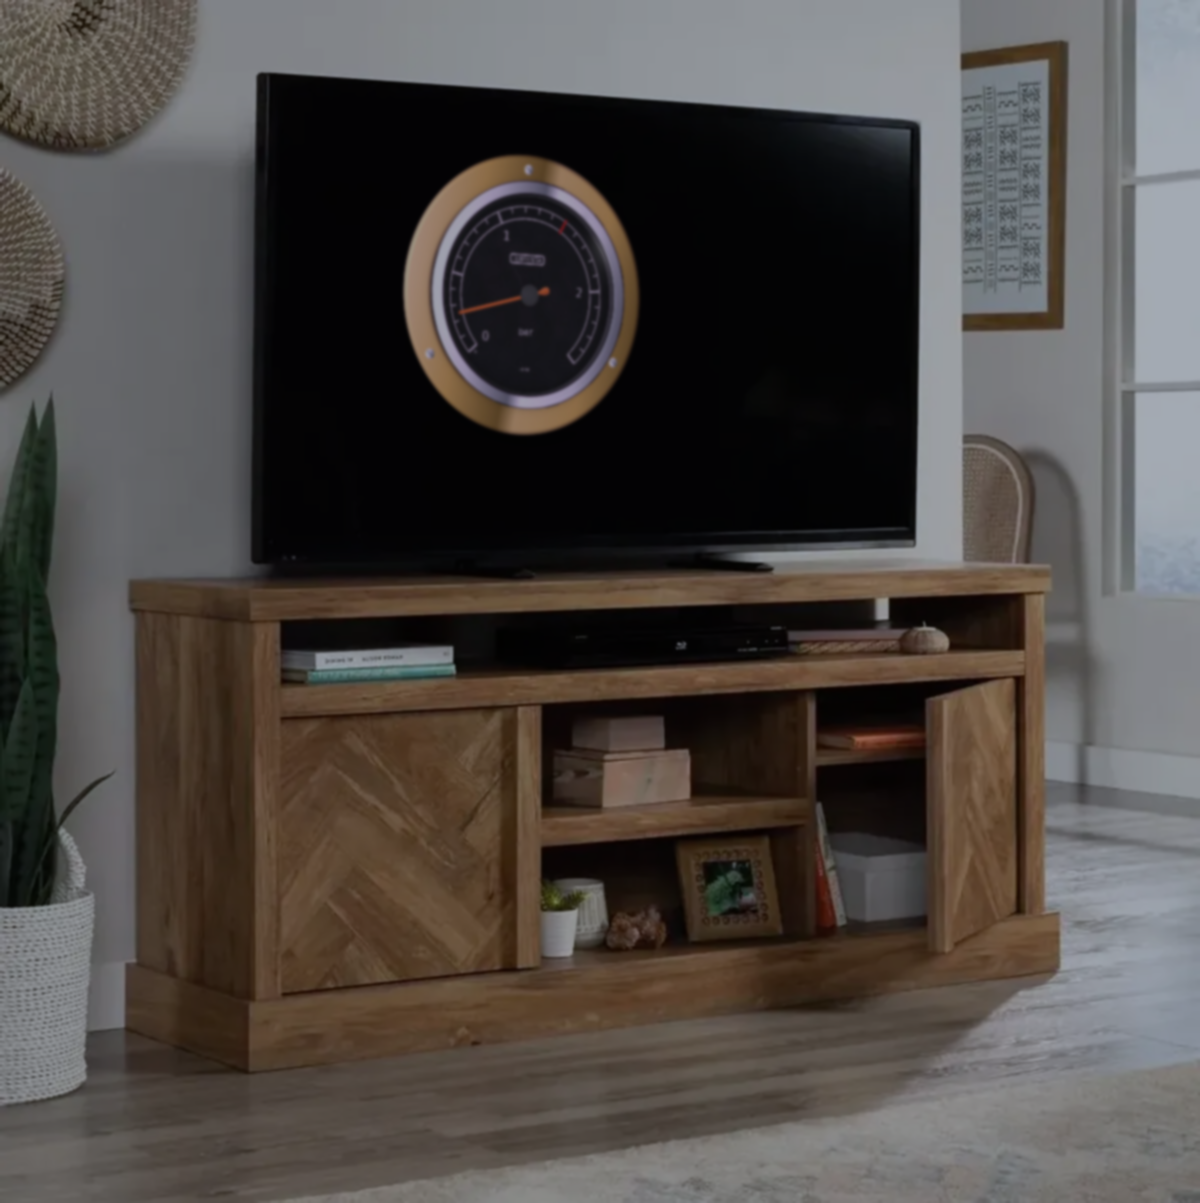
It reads 0.25 bar
